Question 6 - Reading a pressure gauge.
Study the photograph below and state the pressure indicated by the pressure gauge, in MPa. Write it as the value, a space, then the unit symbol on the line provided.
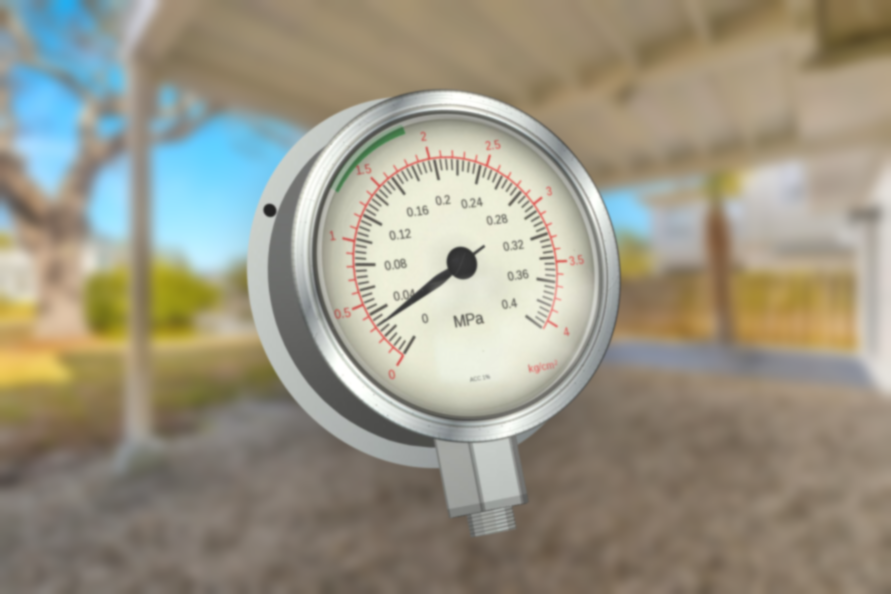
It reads 0.03 MPa
